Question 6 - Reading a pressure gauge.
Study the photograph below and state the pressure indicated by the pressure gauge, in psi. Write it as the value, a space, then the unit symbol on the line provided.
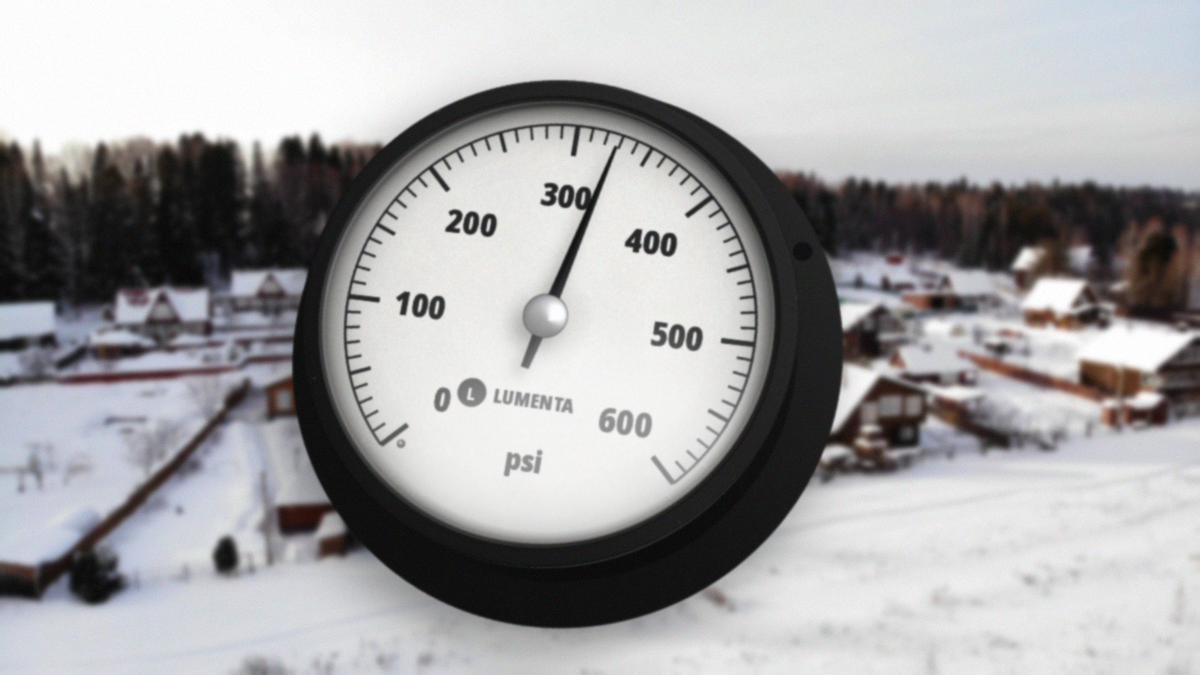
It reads 330 psi
